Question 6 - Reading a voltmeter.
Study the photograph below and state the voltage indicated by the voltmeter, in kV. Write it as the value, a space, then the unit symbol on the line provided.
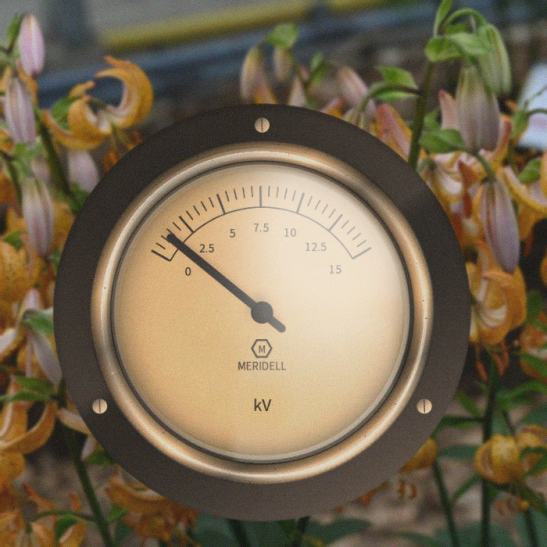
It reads 1.25 kV
